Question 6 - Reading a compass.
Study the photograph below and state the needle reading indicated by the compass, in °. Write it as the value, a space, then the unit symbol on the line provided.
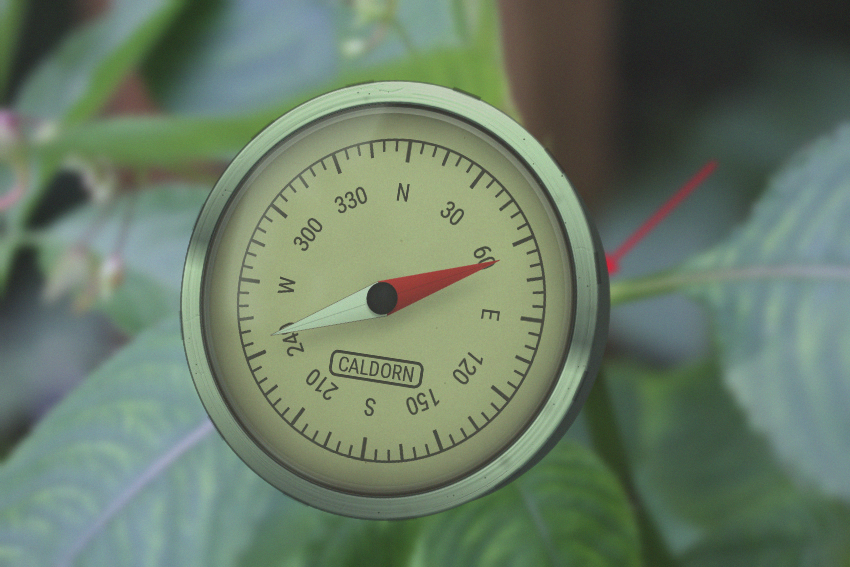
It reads 65 °
